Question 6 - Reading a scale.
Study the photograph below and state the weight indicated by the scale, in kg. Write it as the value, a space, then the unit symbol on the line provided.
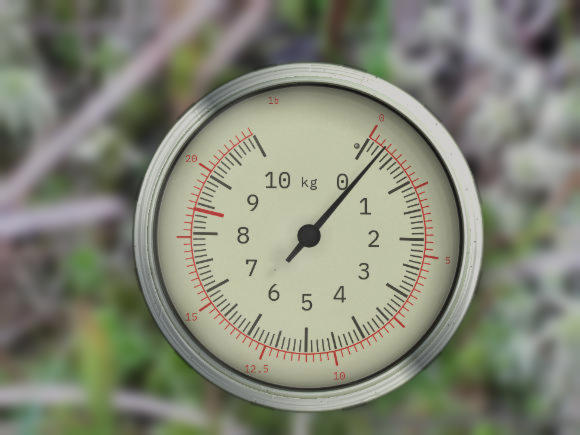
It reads 0.3 kg
